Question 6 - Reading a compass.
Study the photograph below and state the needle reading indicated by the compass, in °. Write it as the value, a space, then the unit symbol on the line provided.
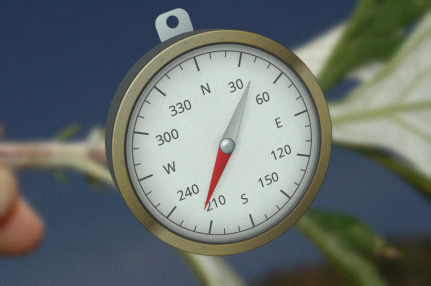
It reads 220 °
